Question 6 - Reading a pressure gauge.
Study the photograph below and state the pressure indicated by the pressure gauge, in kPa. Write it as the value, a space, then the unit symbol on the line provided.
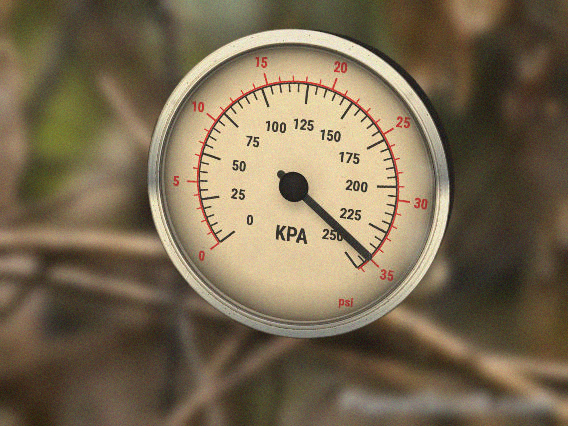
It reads 240 kPa
